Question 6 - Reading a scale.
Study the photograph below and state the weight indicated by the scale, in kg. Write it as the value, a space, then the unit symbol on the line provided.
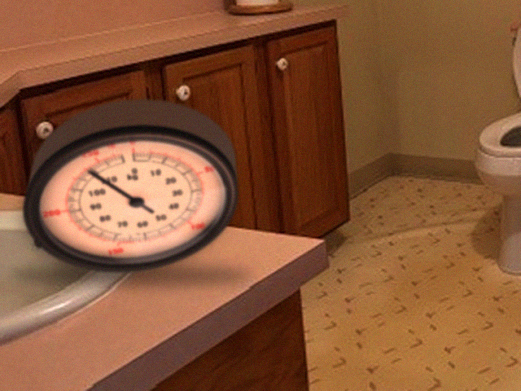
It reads 110 kg
